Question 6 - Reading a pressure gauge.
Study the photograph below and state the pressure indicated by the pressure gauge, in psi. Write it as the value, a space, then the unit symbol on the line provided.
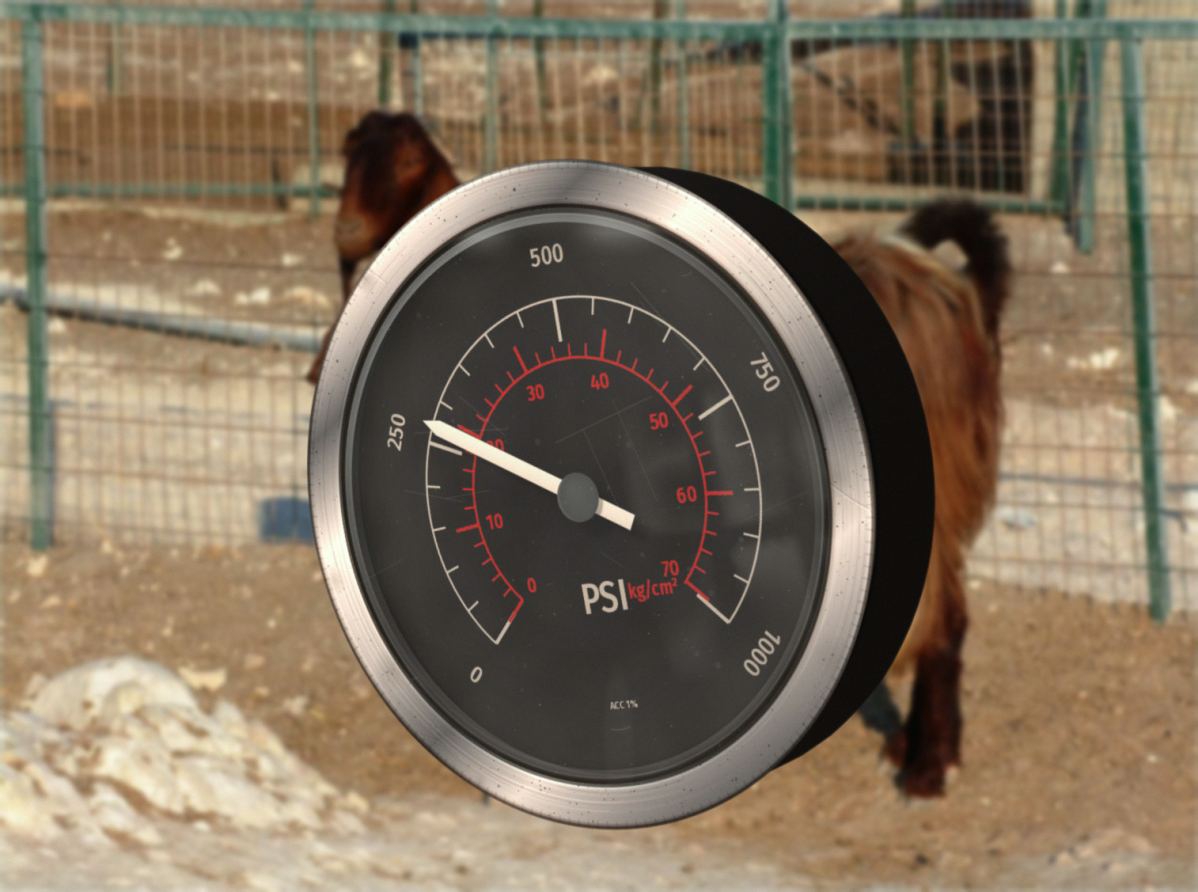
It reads 275 psi
